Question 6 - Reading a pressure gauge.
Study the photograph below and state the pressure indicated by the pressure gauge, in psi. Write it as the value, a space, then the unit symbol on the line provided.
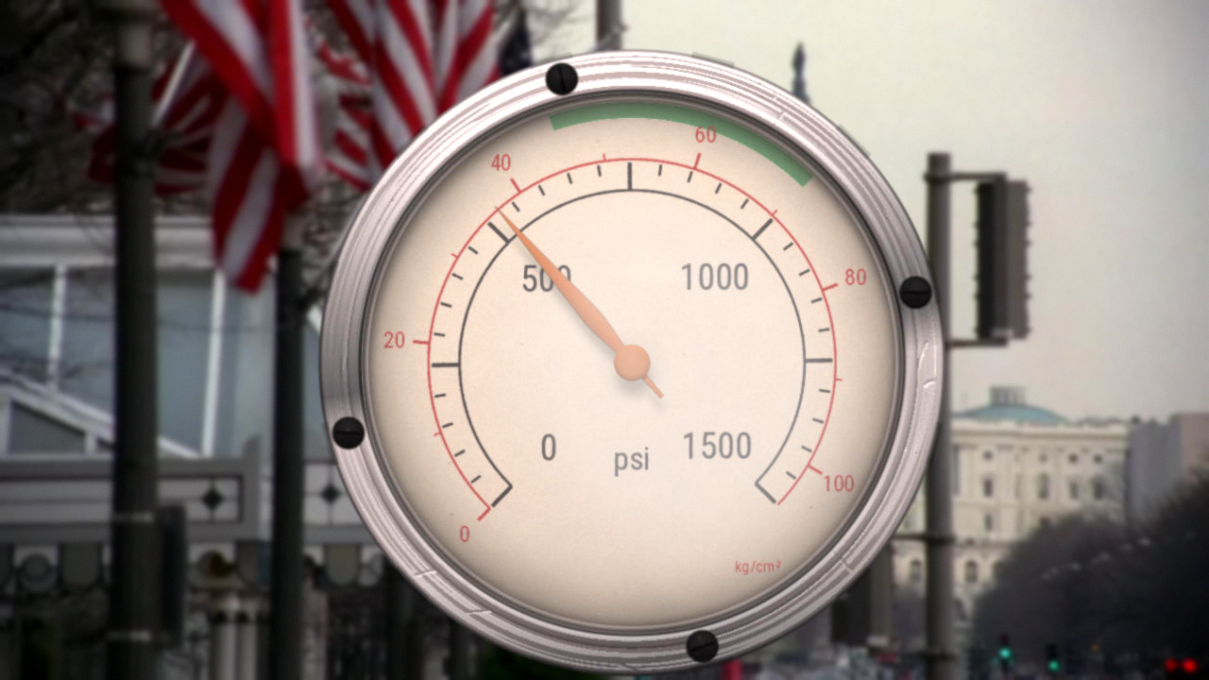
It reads 525 psi
